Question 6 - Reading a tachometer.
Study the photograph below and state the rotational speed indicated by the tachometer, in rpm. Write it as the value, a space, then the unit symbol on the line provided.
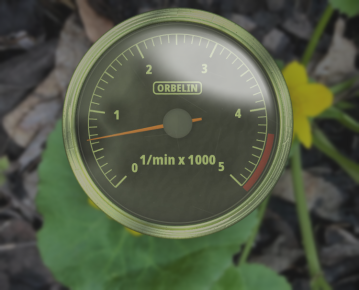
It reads 650 rpm
